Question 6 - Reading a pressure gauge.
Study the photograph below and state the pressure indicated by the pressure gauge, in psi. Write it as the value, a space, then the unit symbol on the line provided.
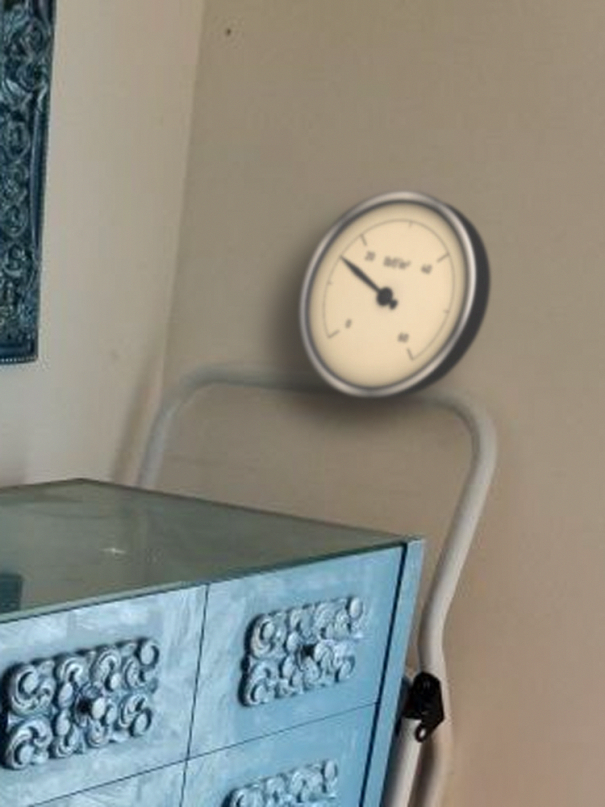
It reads 15 psi
